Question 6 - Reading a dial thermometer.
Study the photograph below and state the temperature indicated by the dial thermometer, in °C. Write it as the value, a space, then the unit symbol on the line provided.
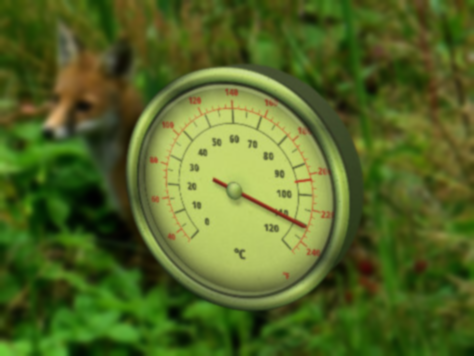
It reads 110 °C
